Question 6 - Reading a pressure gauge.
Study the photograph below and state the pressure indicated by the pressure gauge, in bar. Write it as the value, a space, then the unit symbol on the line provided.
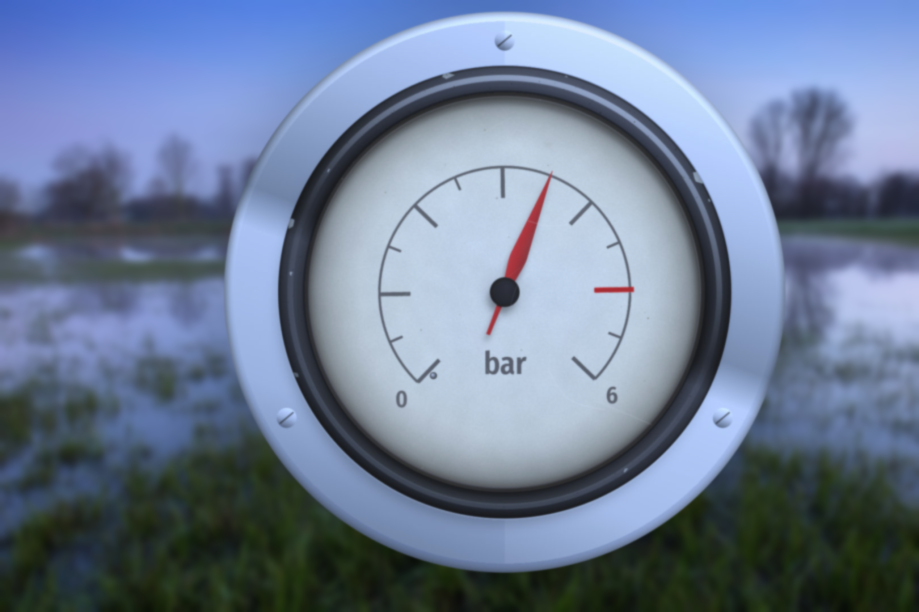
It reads 3.5 bar
